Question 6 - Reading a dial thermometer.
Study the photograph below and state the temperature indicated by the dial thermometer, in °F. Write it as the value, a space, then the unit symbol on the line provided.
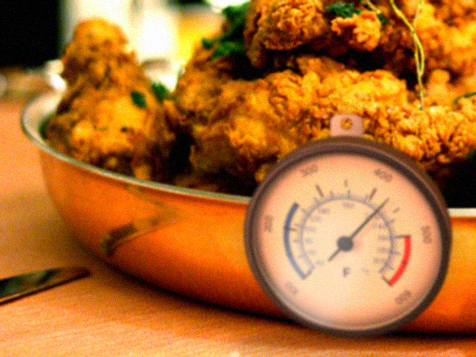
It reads 425 °F
